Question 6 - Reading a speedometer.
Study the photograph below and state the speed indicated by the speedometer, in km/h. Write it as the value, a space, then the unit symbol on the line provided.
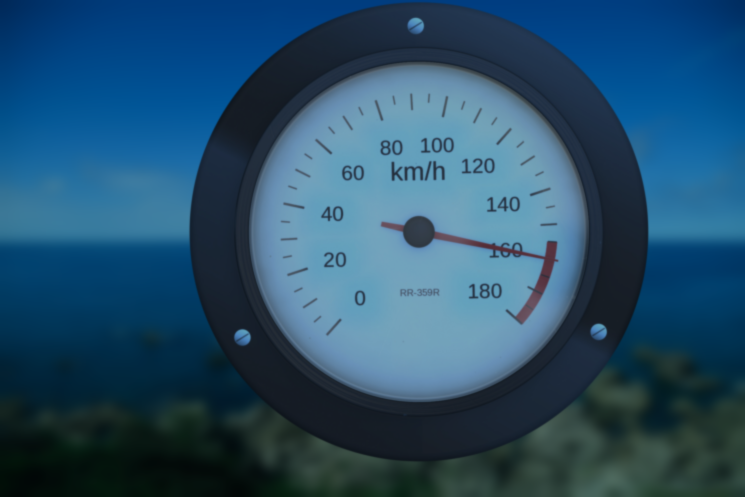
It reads 160 km/h
